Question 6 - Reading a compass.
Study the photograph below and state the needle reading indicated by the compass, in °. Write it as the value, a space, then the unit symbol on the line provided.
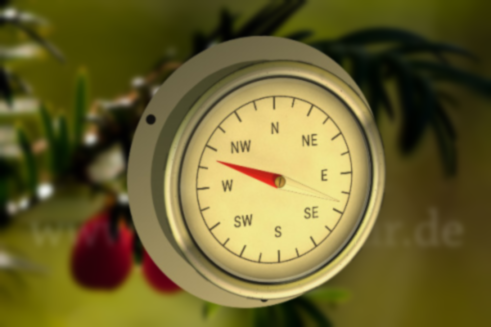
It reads 292.5 °
